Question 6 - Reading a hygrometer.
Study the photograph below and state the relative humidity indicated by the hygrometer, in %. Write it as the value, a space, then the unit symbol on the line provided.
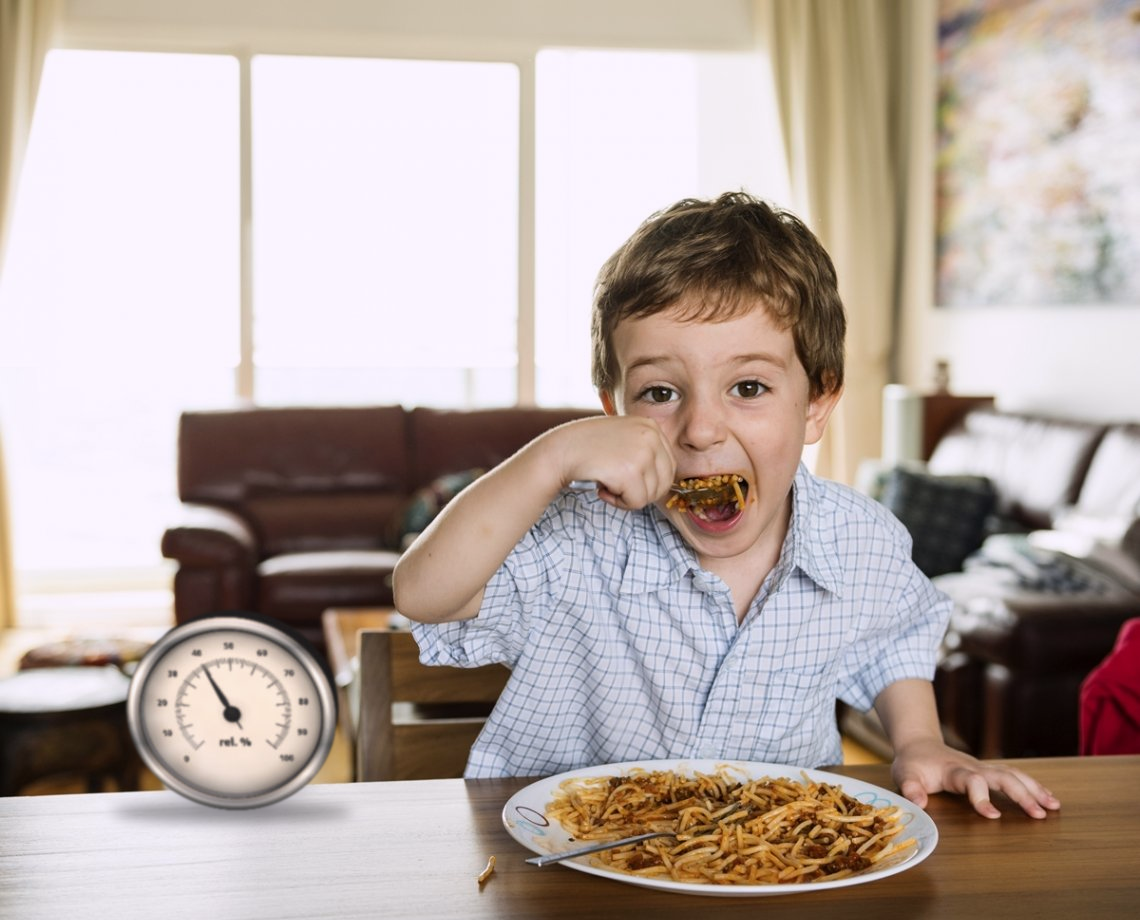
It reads 40 %
